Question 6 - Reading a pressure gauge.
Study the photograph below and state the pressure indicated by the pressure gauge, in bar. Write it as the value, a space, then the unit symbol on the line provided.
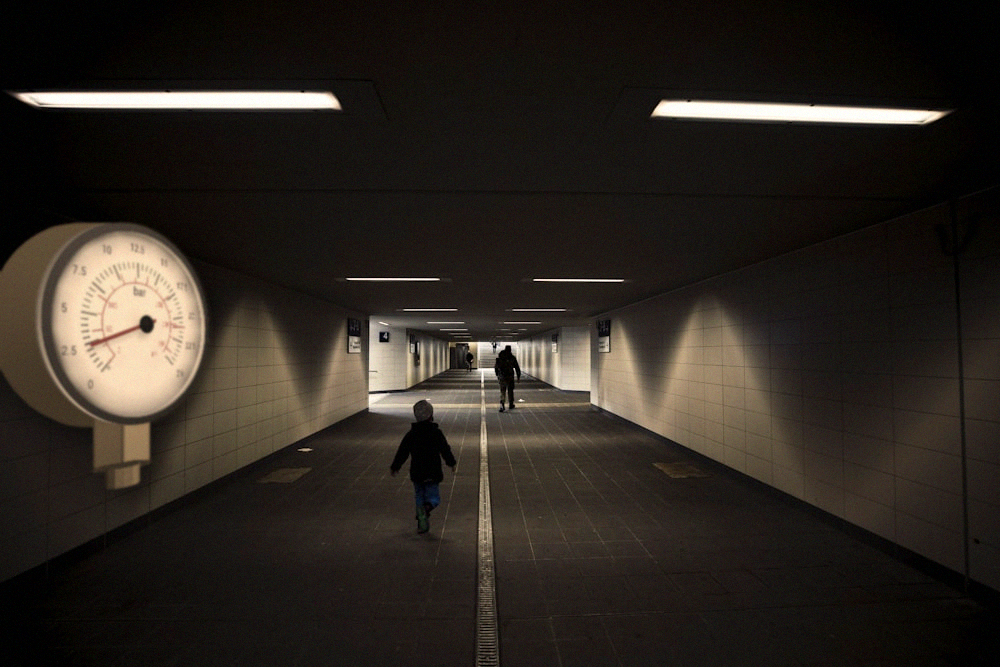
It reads 2.5 bar
